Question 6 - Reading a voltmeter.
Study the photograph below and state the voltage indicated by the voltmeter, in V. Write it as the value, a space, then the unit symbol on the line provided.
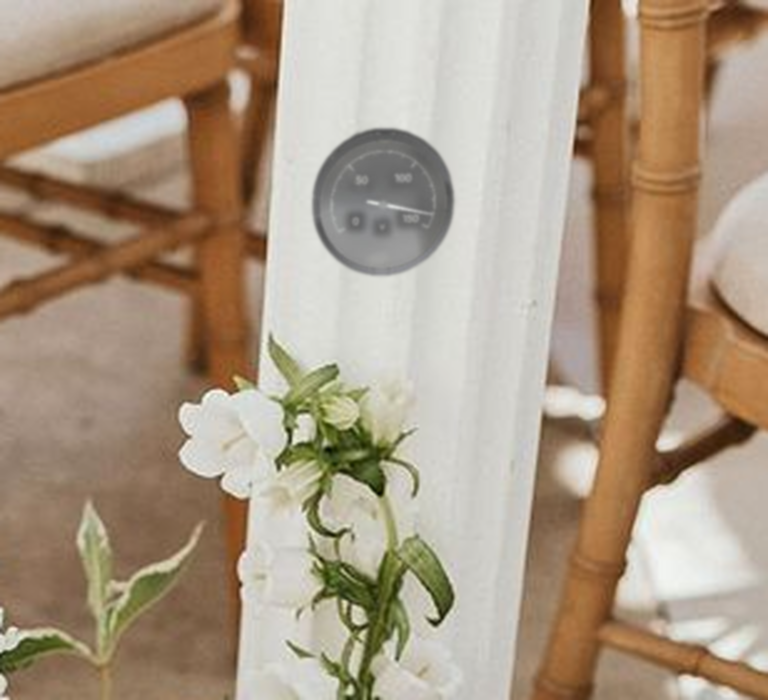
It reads 140 V
